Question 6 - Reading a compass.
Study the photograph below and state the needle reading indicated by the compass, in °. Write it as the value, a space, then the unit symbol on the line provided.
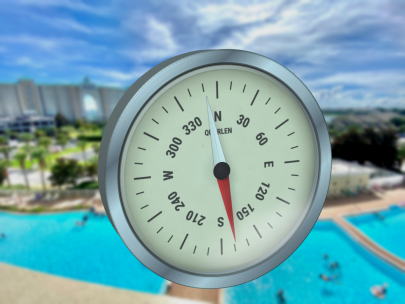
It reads 170 °
